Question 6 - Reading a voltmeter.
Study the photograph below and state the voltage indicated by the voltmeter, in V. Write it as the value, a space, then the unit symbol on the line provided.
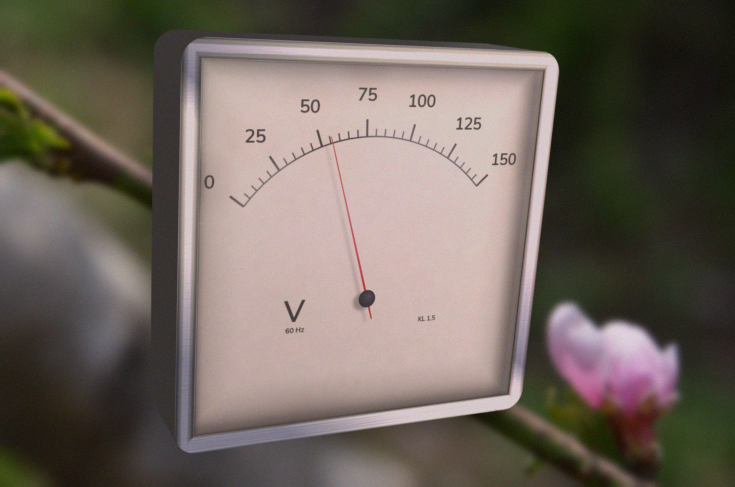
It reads 55 V
